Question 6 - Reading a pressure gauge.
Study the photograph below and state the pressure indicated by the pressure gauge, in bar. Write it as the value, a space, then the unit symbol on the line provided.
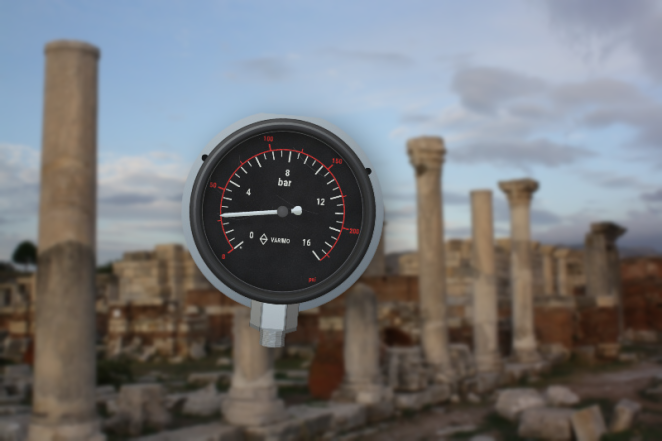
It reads 2 bar
